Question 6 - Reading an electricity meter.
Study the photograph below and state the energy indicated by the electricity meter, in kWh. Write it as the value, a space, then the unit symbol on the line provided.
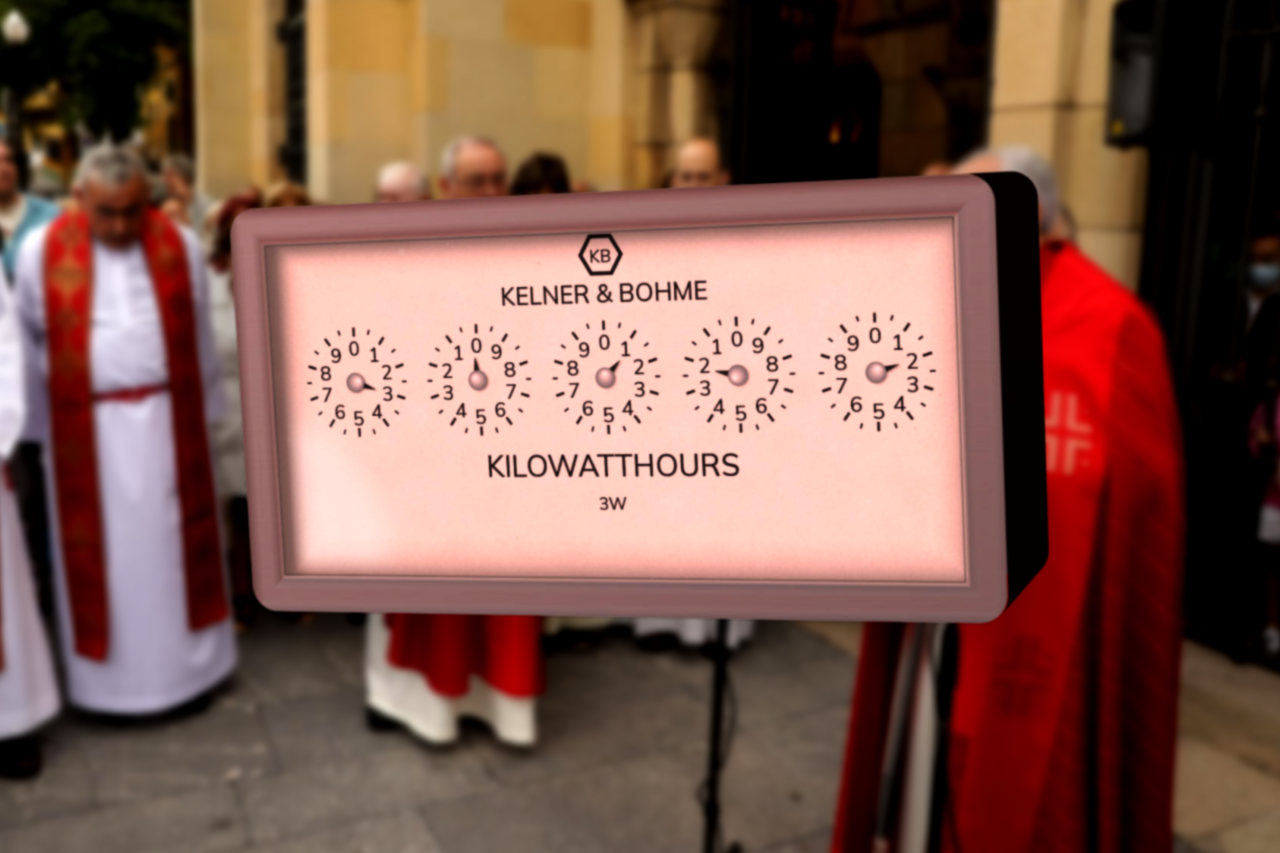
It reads 30122 kWh
